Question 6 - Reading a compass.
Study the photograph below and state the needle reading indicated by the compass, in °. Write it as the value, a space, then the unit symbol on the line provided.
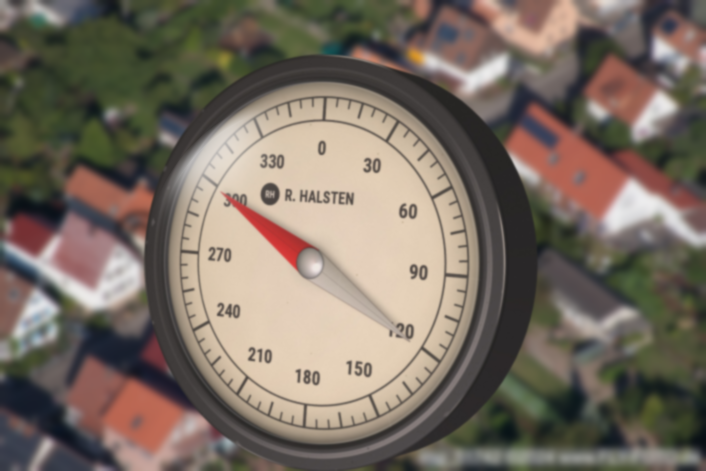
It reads 300 °
